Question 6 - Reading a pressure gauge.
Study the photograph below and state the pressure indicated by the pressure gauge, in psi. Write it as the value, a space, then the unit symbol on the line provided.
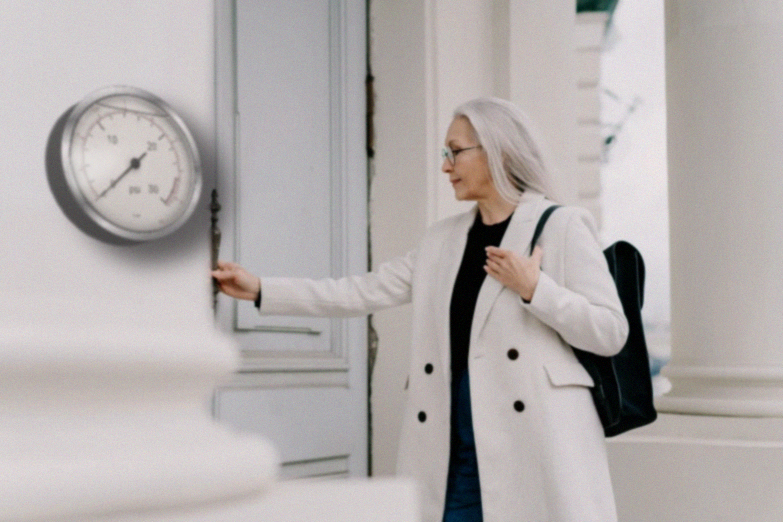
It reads 0 psi
